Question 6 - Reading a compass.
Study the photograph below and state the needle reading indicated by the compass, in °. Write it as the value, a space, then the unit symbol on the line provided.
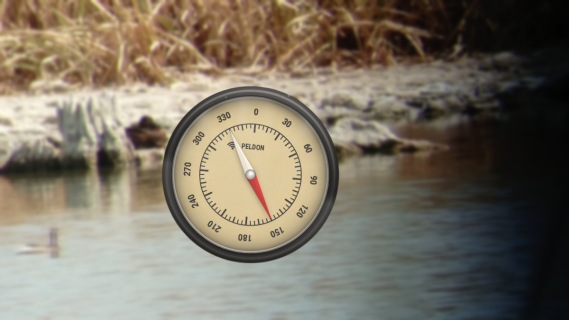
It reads 150 °
